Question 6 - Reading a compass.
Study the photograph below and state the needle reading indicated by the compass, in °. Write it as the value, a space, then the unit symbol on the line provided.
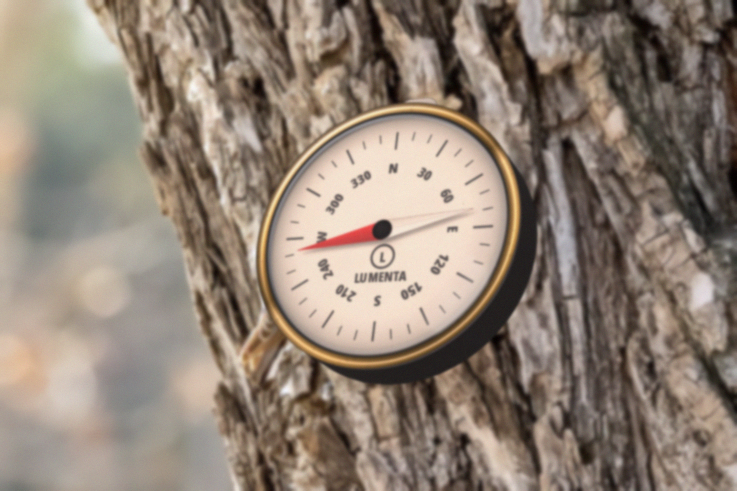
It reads 260 °
